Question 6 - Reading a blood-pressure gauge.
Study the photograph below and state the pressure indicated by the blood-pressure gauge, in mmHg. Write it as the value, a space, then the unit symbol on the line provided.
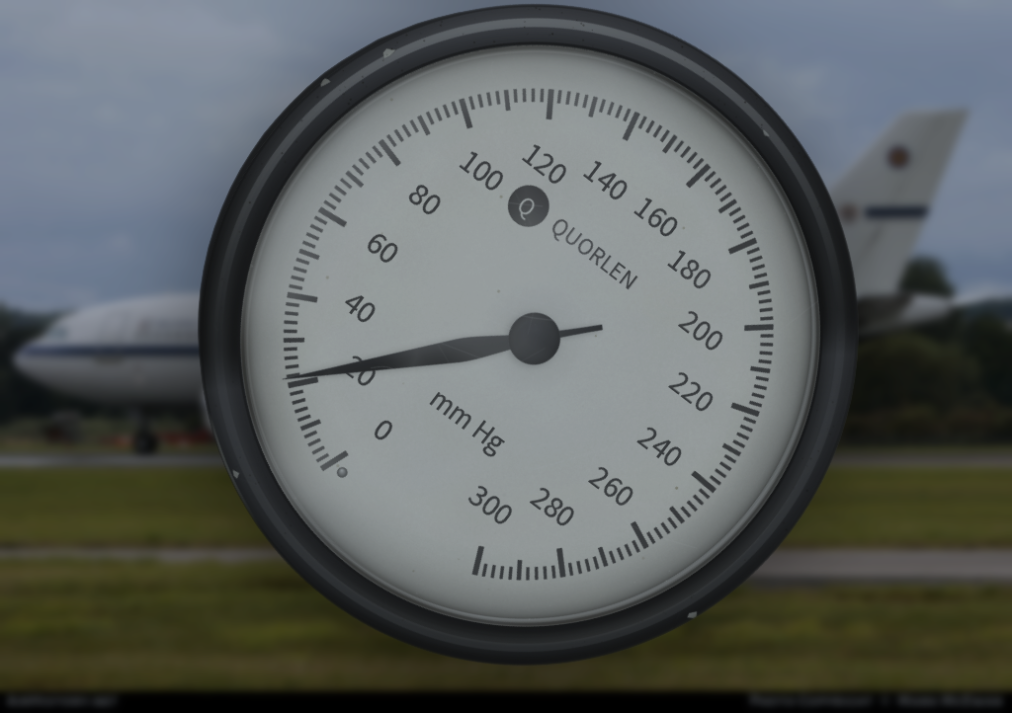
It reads 22 mmHg
